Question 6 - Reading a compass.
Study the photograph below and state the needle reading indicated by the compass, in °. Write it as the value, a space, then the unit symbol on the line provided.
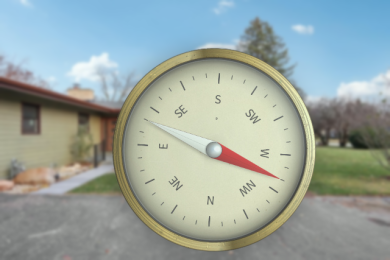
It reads 290 °
